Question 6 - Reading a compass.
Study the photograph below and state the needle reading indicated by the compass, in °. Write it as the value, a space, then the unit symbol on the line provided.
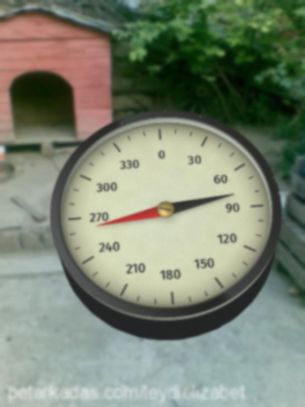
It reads 260 °
